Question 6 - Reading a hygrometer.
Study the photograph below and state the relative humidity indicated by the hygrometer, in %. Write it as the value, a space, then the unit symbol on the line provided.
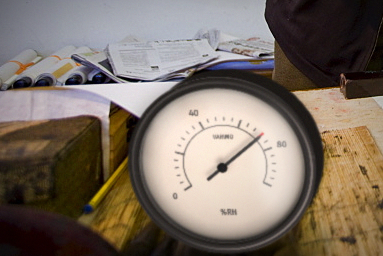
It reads 72 %
